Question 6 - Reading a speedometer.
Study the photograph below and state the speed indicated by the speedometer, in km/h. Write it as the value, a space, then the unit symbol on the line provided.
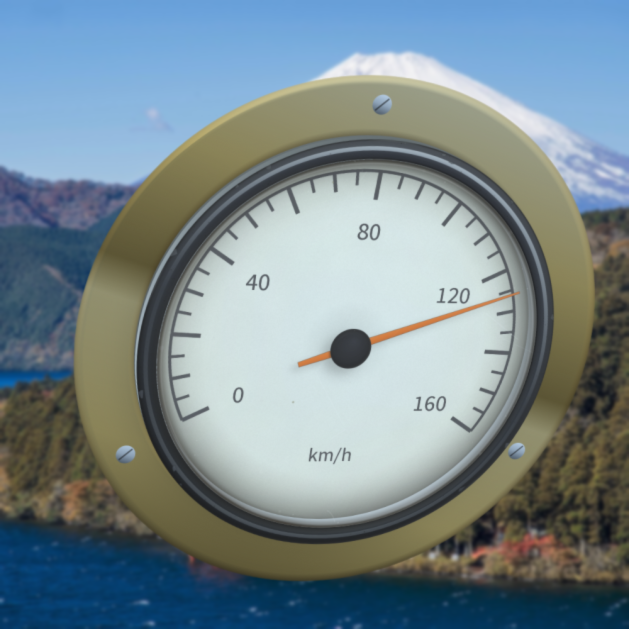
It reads 125 km/h
